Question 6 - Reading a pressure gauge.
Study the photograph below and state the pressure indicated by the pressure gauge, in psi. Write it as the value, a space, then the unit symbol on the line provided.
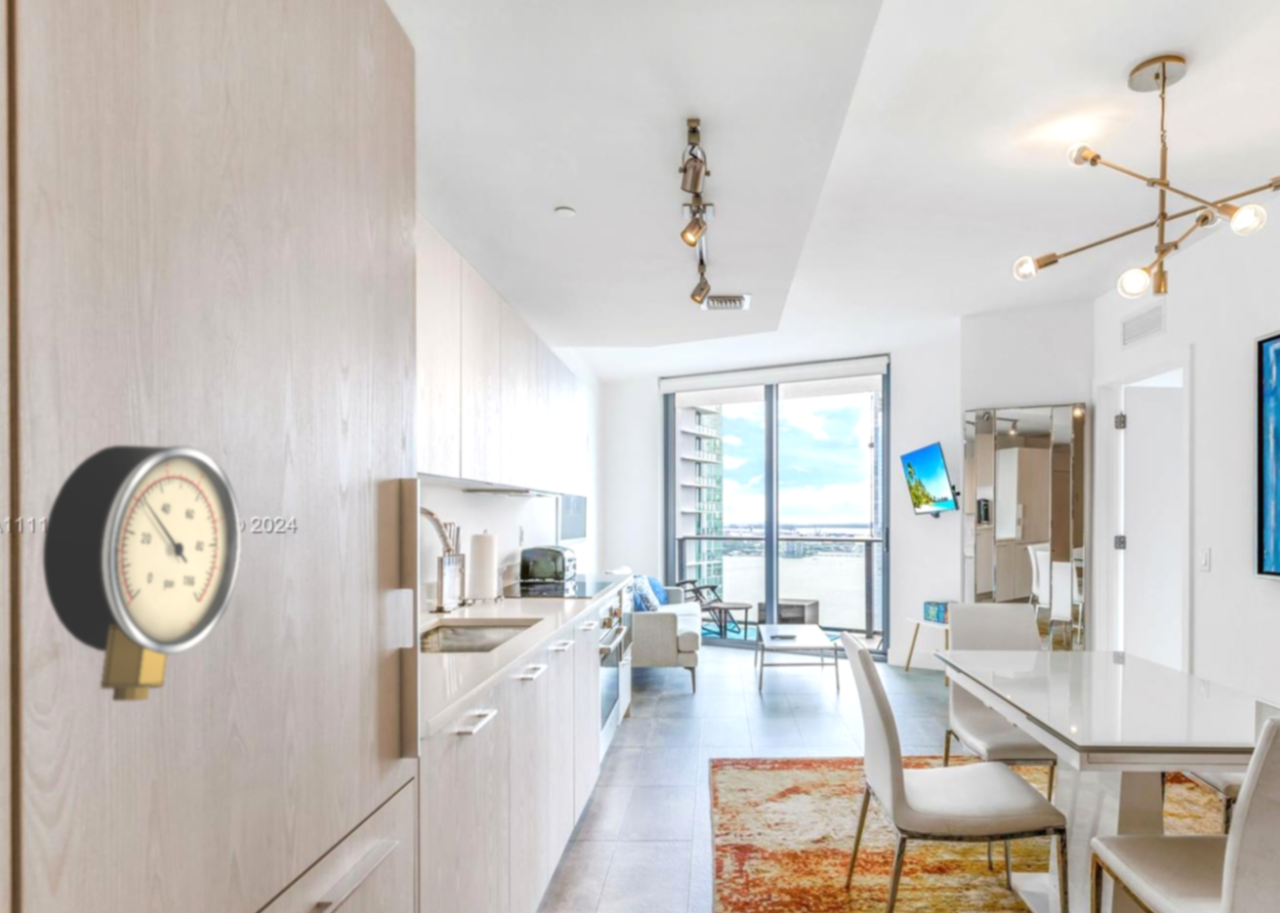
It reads 30 psi
